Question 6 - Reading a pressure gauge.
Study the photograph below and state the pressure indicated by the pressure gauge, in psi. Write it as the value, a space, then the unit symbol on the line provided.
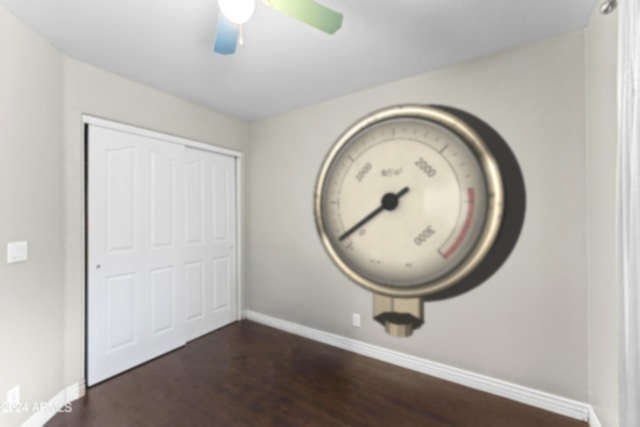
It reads 100 psi
